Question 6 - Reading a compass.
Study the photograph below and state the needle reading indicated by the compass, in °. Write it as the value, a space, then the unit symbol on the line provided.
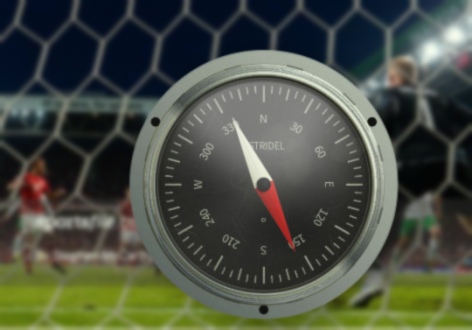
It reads 155 °
